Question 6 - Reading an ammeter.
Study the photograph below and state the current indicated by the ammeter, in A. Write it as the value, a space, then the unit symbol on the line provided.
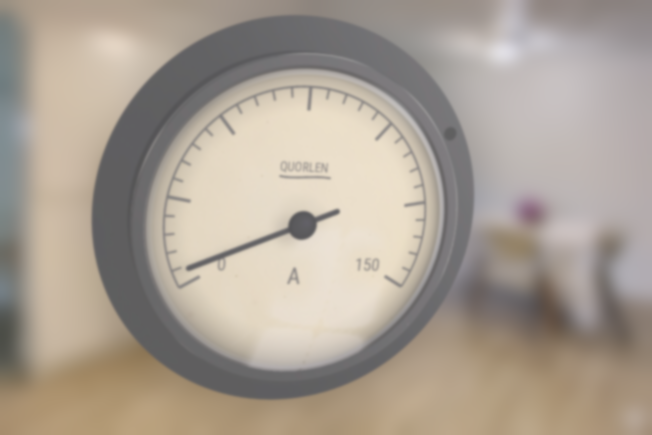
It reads 5 A
